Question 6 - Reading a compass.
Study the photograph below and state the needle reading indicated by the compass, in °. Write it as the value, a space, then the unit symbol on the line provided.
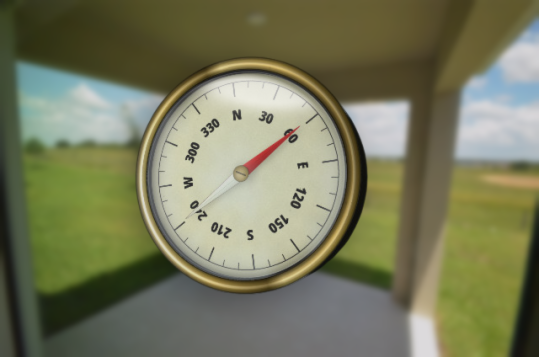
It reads 60 °
